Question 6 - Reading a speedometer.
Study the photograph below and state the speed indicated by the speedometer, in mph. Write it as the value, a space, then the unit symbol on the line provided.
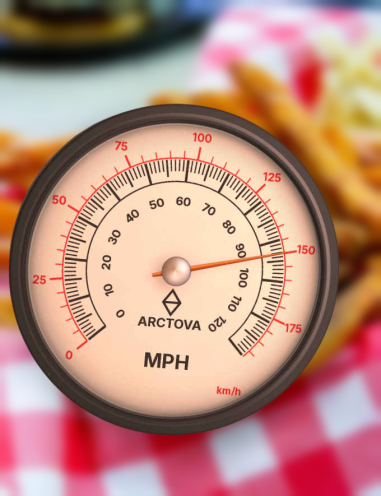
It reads 93 mph
